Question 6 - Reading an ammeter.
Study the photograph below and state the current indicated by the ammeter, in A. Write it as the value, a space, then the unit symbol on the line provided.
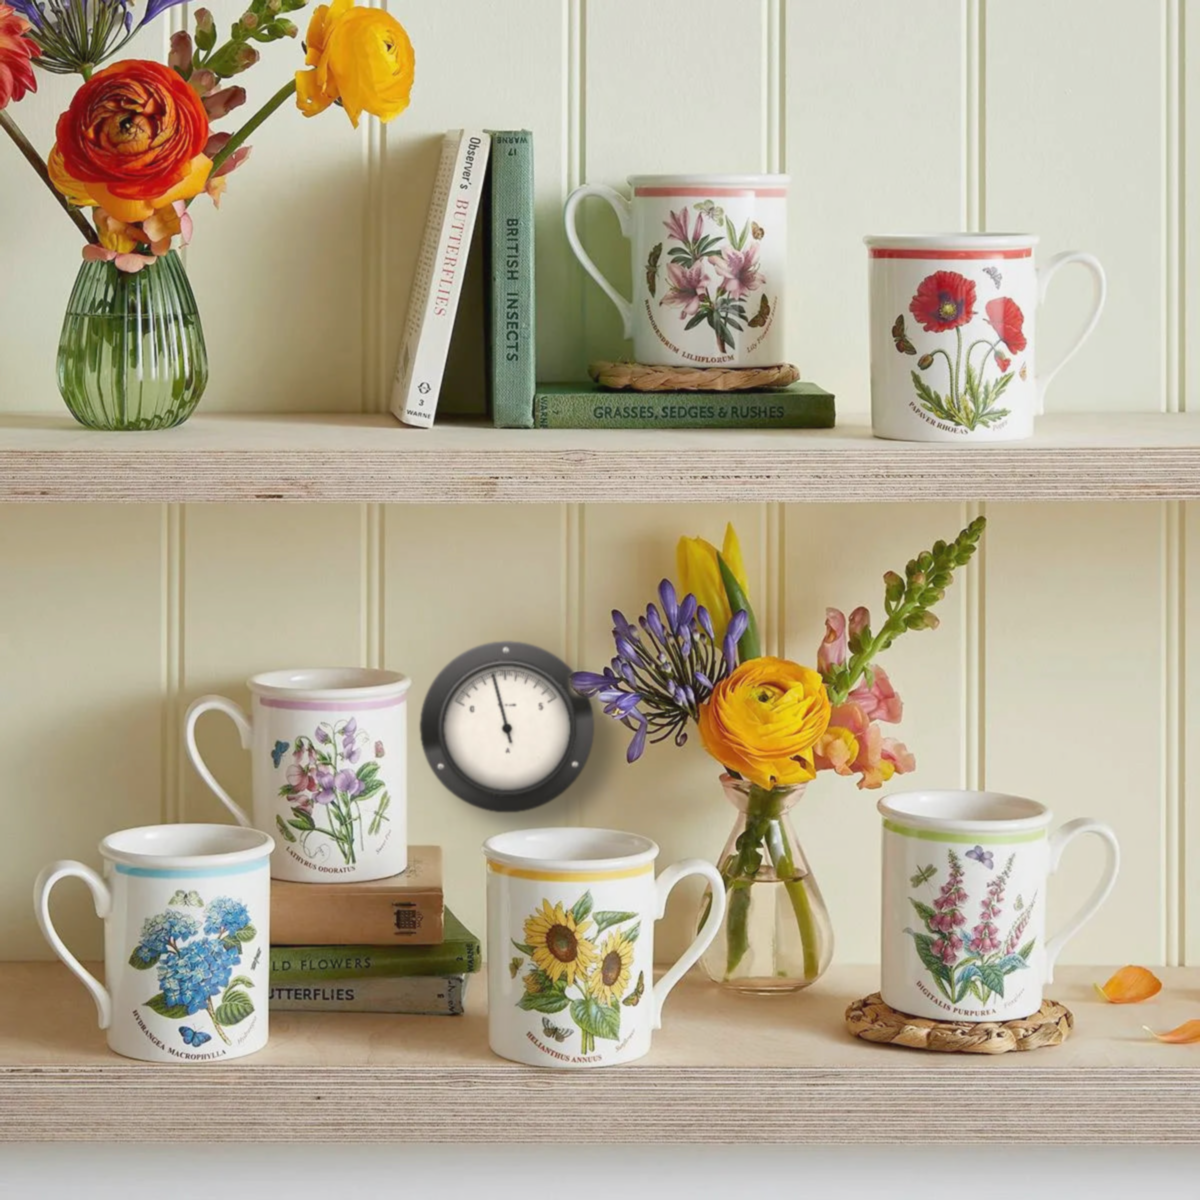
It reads 2 A
